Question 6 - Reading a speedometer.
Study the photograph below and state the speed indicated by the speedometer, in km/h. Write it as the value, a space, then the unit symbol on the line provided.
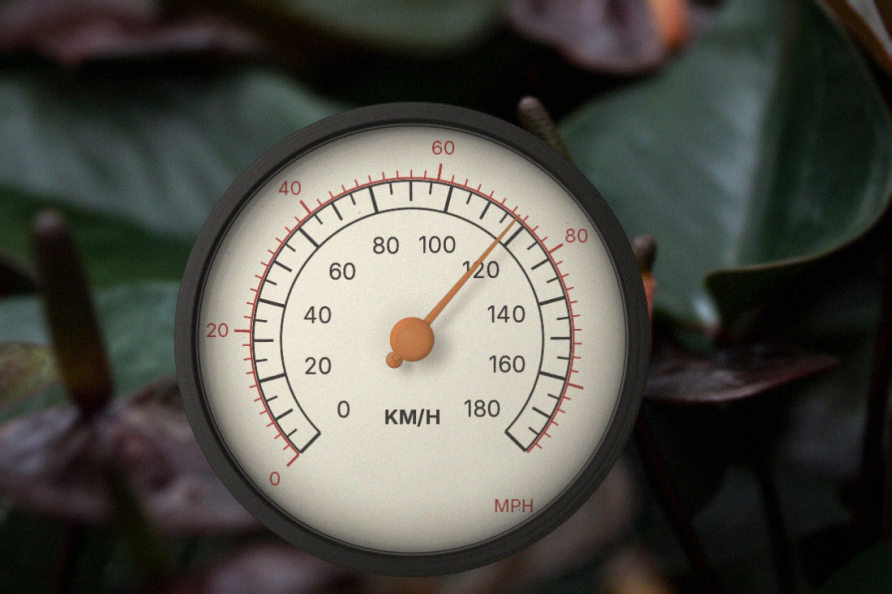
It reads 117.5 km/h
